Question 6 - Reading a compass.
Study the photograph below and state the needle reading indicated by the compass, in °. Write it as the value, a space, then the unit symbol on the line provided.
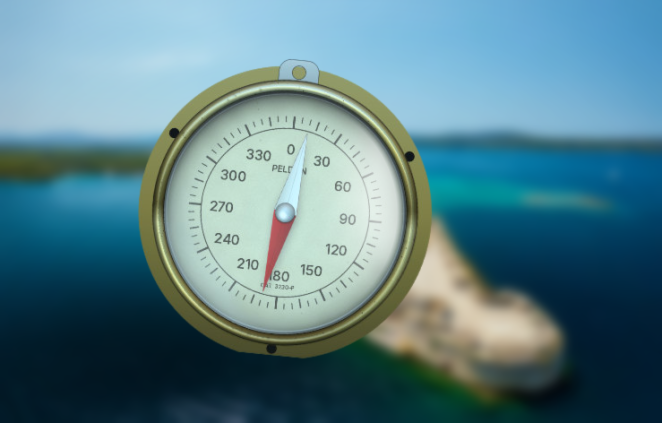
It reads 190 °
